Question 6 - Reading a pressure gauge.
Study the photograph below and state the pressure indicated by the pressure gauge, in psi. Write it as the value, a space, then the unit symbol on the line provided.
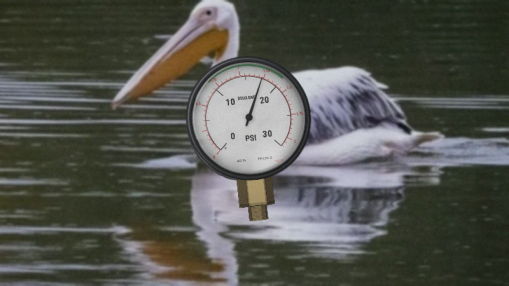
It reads 17.5 psi
